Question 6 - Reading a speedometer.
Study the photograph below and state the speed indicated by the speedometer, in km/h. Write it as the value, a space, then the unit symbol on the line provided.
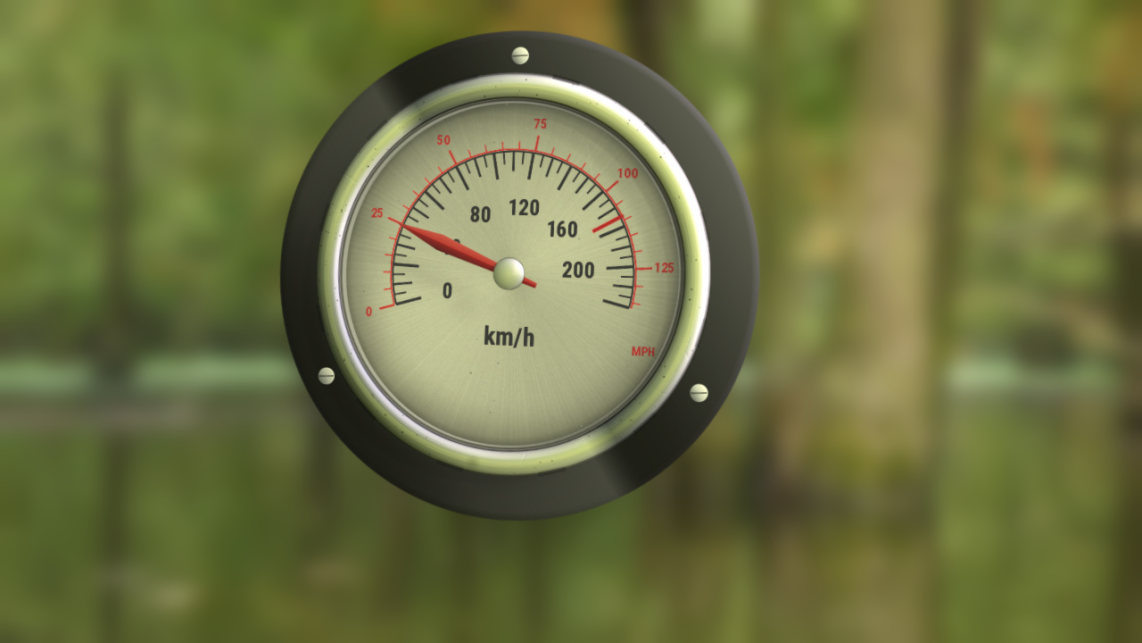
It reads 40 km/h
